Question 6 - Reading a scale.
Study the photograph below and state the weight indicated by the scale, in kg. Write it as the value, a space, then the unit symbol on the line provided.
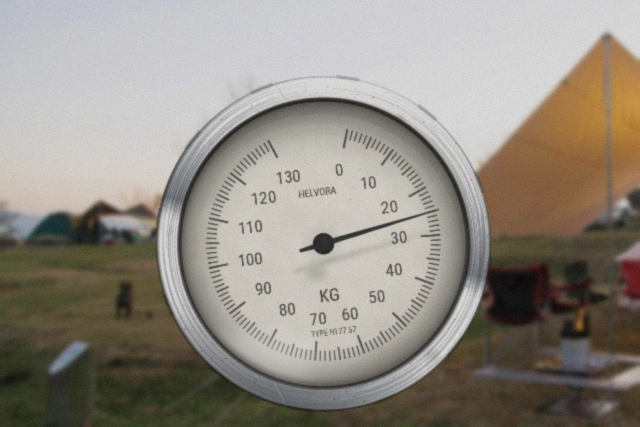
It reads 25 kg
